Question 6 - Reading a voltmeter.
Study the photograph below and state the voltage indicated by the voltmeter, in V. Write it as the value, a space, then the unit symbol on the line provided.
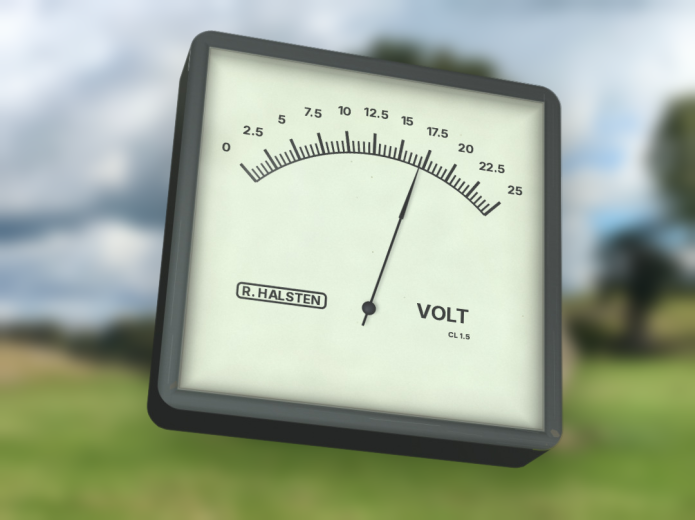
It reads 17 V
